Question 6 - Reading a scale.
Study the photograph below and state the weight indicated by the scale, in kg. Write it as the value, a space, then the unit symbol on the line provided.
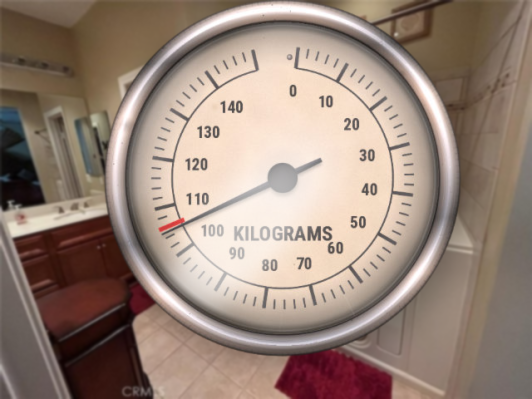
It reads 105 kg
